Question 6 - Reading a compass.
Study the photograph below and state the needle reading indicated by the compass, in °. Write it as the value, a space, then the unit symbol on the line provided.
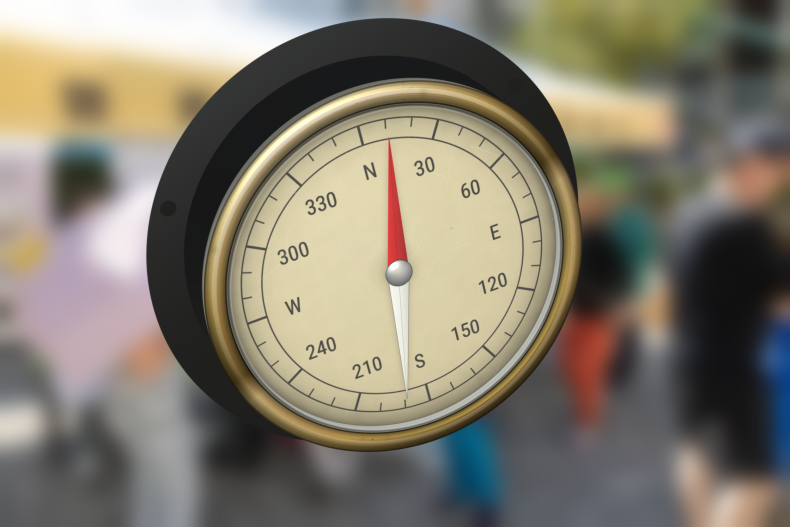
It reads 10 °
